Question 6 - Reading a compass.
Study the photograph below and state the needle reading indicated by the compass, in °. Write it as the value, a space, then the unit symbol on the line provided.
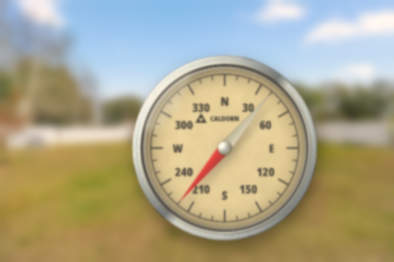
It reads 220 °
